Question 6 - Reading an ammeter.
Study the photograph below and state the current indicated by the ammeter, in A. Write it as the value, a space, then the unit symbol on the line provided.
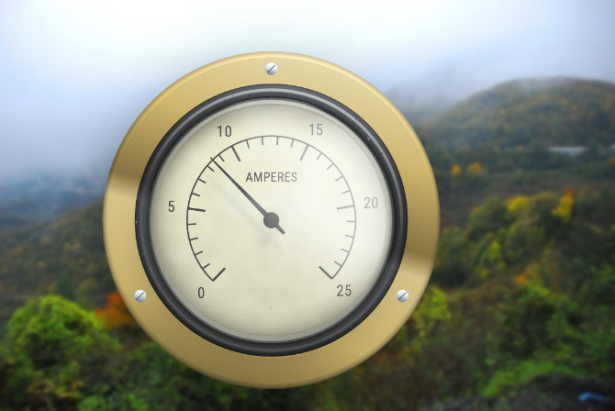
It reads 8.5 A
